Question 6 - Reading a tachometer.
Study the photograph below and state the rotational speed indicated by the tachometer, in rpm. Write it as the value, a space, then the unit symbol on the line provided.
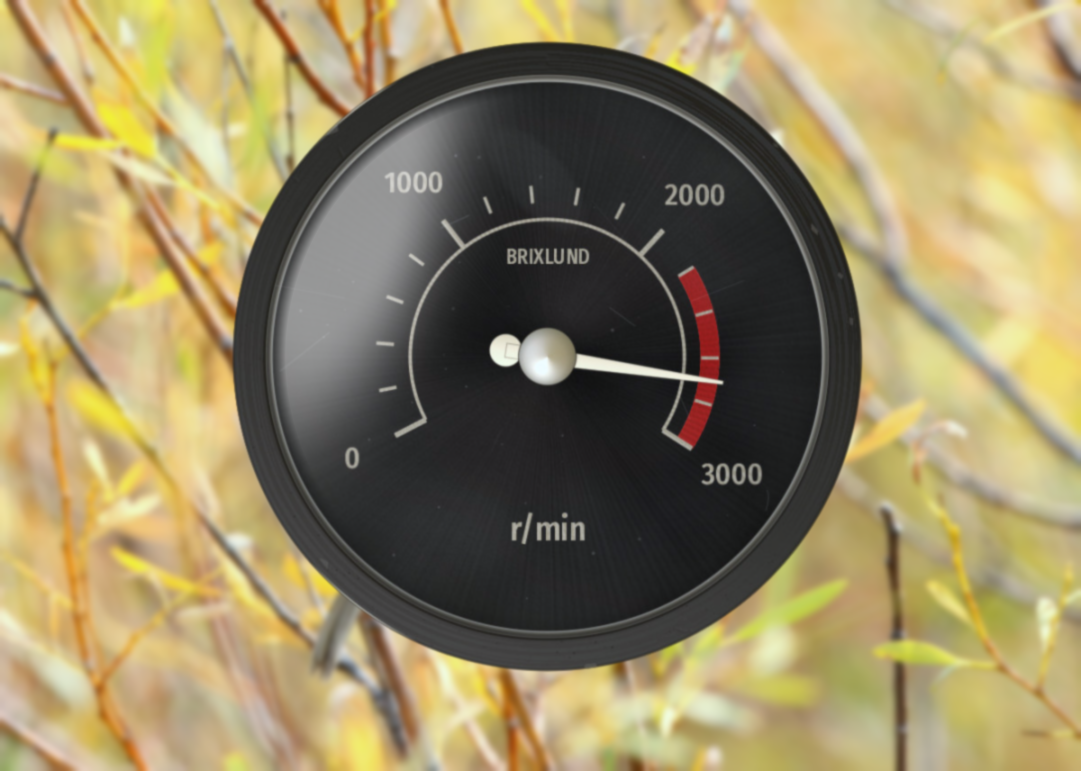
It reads 2700 rpm
